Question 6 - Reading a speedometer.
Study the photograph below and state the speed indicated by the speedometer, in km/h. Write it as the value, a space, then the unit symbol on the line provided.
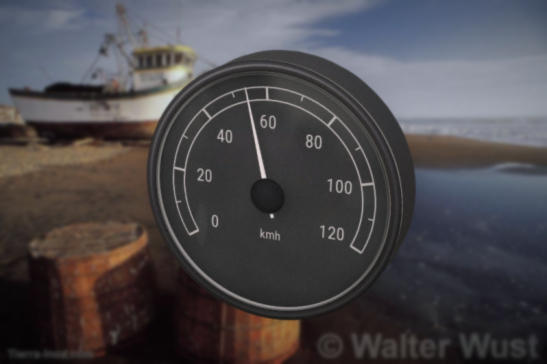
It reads 55 km/h
